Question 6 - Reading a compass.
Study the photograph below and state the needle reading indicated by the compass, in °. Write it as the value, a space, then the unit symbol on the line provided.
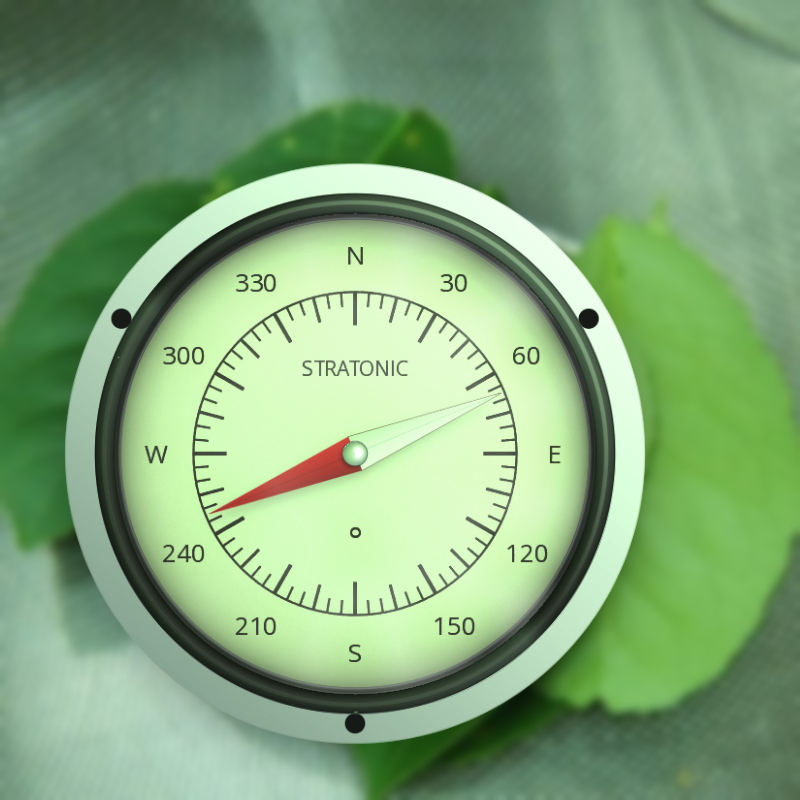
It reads 247.5 °
